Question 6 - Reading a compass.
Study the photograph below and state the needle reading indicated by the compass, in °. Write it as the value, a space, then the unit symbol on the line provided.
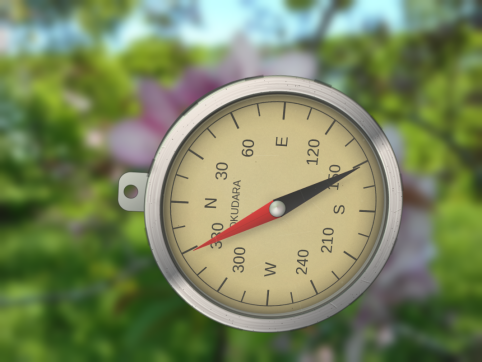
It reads 330 °
